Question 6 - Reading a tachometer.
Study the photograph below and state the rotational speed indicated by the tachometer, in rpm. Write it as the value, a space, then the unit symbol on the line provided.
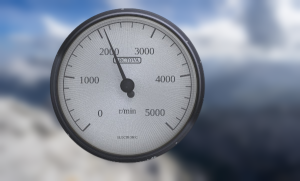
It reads 2100 rpm
